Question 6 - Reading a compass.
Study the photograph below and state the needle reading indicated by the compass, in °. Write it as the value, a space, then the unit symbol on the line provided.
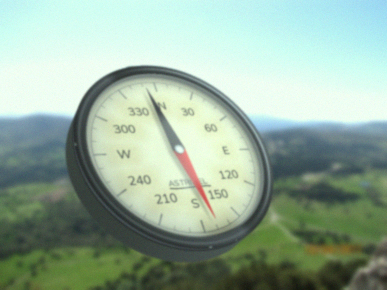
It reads 170 °
